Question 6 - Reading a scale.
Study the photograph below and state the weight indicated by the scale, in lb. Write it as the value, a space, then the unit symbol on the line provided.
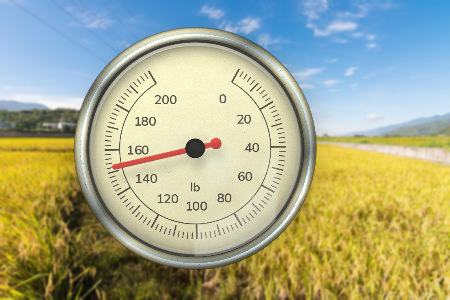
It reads 152 lb
